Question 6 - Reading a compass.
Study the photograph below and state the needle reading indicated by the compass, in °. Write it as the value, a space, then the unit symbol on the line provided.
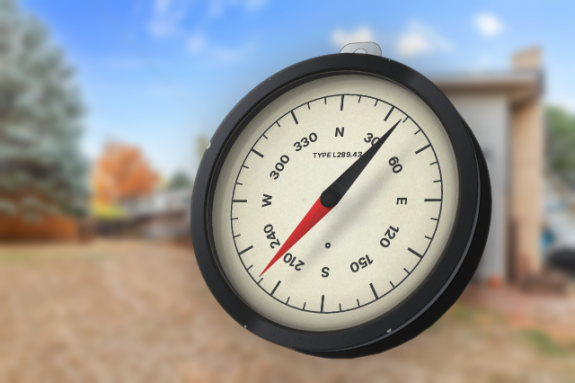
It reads 220 °
